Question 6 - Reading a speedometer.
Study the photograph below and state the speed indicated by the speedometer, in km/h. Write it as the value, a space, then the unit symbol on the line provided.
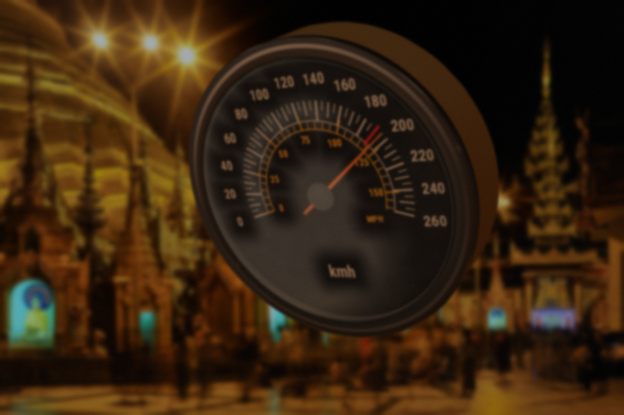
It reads 195 km/h
